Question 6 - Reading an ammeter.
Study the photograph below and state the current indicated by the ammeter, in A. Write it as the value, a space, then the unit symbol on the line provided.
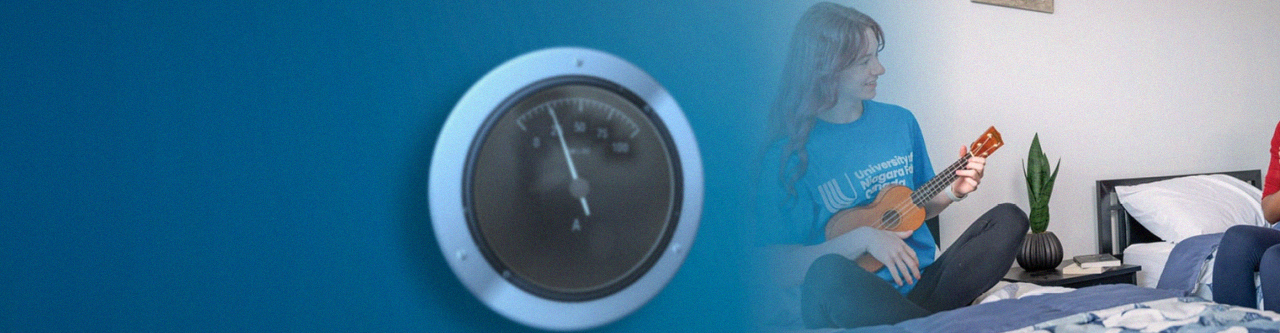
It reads 25 A
